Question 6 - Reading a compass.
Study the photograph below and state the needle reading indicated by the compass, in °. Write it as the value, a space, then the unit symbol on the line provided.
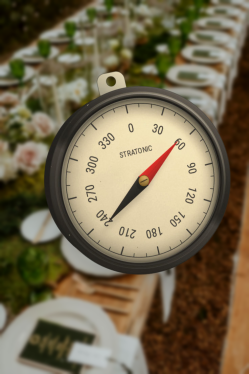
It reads 55 °
